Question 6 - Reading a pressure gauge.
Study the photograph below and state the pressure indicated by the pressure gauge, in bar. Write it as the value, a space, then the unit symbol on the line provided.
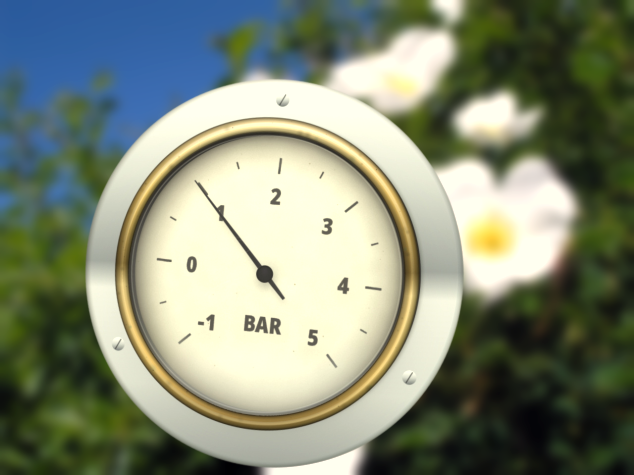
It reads 1 bar
